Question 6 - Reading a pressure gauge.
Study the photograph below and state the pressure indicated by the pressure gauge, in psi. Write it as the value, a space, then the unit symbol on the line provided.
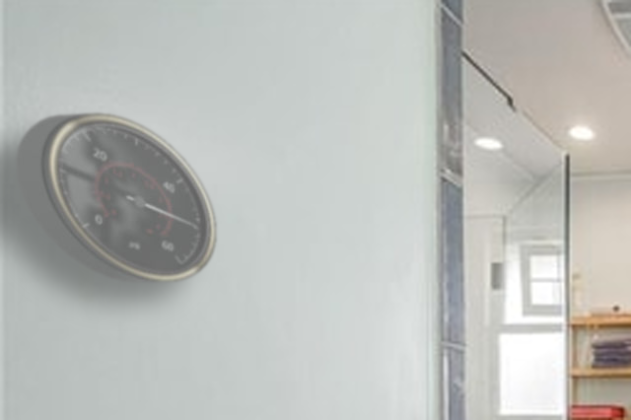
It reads 50 psi
